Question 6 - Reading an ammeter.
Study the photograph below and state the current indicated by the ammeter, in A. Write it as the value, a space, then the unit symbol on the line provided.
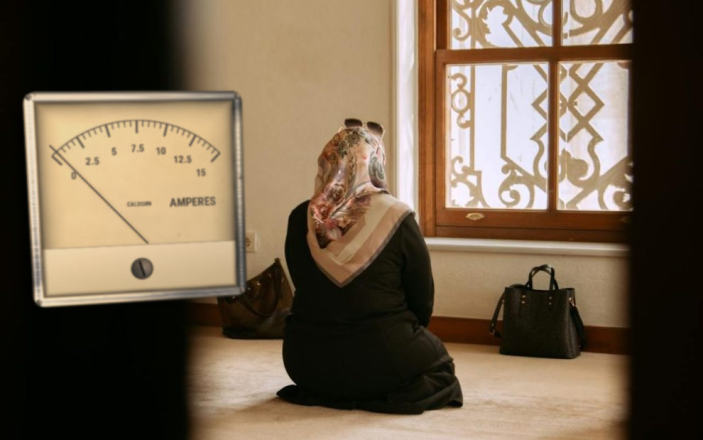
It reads 0.5 A
